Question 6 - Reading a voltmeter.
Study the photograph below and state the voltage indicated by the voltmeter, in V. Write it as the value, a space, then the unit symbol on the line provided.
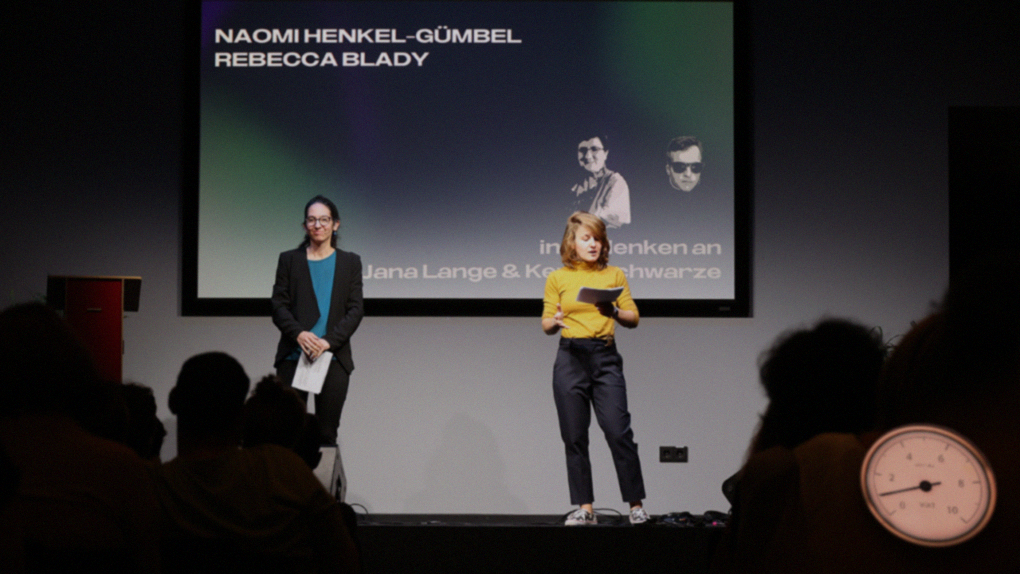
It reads 1 V
